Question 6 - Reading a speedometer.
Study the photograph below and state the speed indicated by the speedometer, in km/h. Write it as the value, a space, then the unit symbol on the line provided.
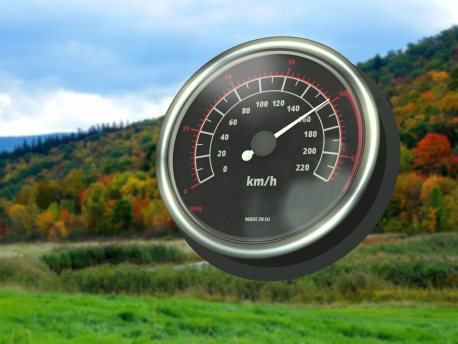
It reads 160 km/h
